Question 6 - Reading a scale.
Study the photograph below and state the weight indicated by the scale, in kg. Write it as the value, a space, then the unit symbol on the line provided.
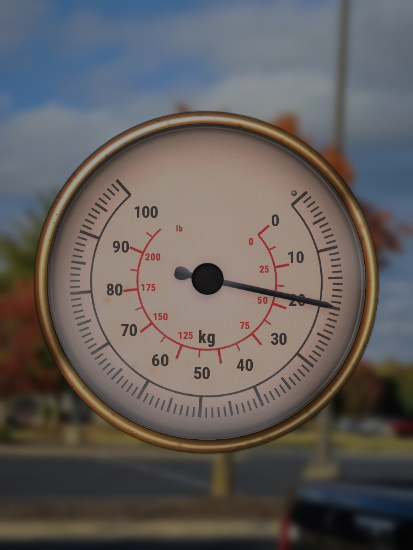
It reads 20 kg
